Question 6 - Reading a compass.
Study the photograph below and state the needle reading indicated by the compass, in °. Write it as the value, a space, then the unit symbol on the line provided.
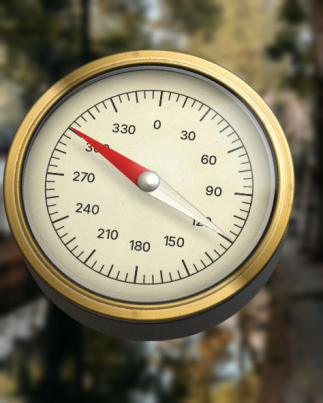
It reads 300 °
